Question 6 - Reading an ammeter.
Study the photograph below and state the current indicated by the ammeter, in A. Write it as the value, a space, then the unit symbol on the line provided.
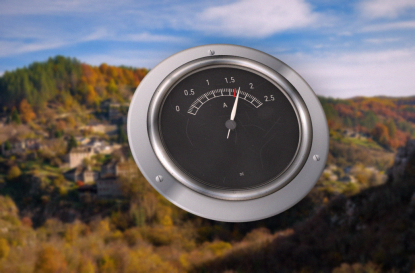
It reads 1.75 A
